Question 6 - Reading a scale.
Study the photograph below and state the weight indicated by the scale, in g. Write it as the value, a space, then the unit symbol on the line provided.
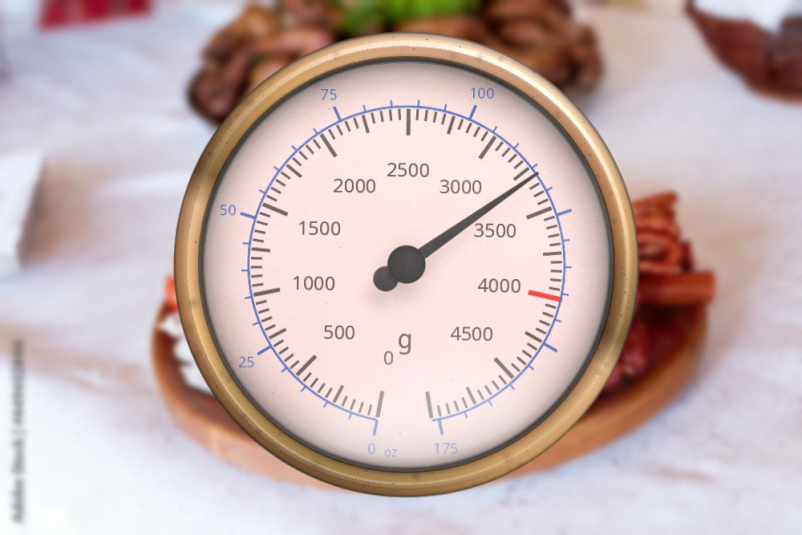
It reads 3300 g
